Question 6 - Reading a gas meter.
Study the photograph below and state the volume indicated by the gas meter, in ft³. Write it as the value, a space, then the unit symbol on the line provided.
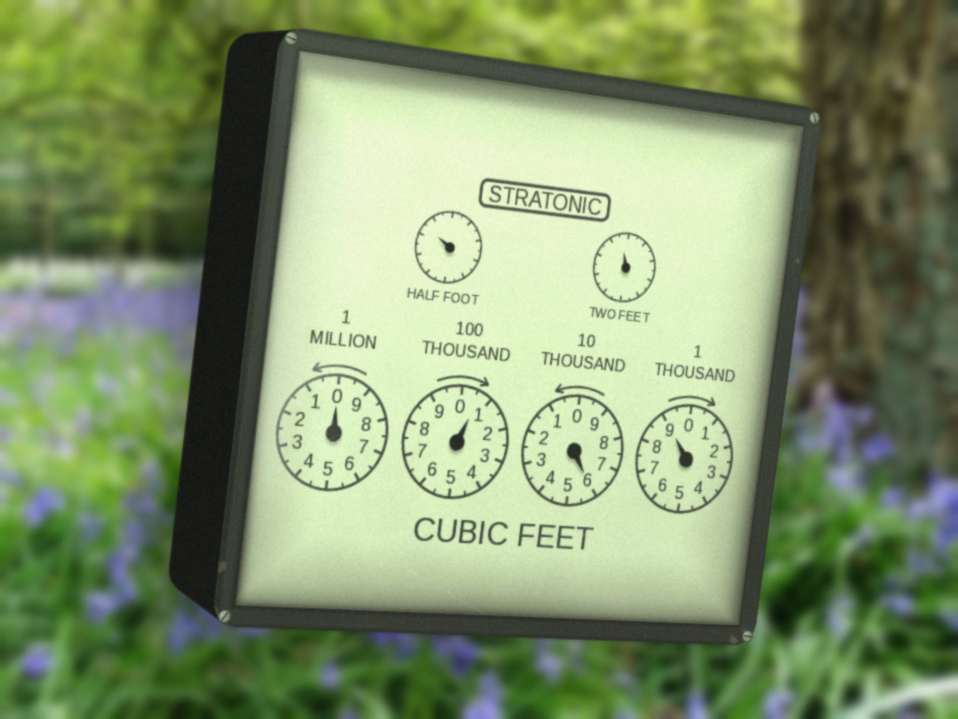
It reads 5900 ft³
